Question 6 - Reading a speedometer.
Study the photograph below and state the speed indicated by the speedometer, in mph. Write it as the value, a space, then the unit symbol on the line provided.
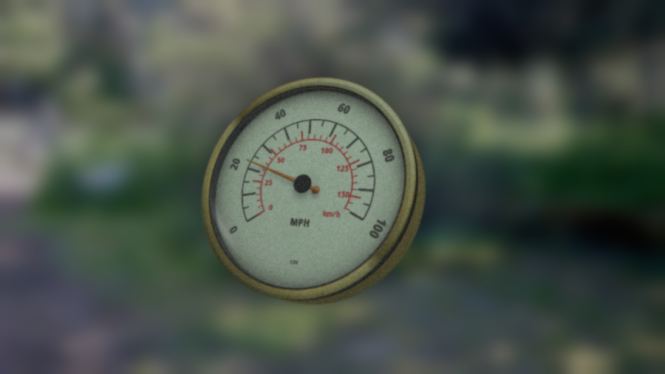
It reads 22.5 mph
